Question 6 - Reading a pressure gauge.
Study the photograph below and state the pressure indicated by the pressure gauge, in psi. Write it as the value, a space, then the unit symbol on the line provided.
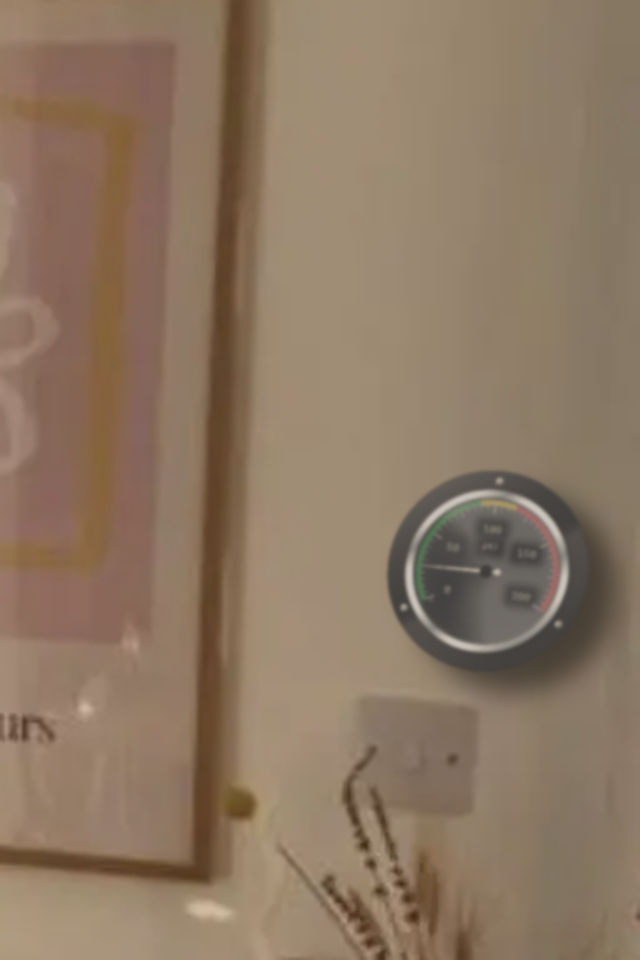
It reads 25 psi
